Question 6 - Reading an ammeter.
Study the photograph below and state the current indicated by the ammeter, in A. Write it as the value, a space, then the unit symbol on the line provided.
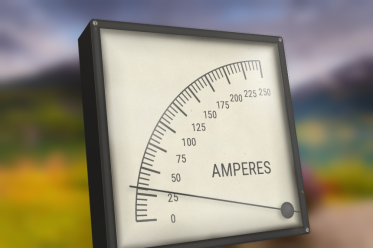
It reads 30 A
